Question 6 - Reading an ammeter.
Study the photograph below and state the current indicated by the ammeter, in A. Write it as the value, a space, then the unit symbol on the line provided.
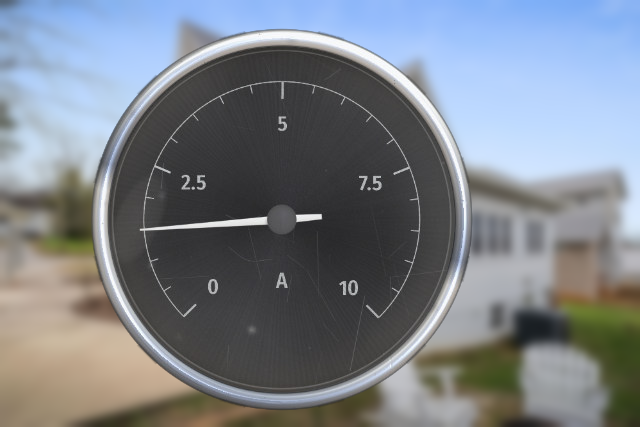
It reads 1.5 A
